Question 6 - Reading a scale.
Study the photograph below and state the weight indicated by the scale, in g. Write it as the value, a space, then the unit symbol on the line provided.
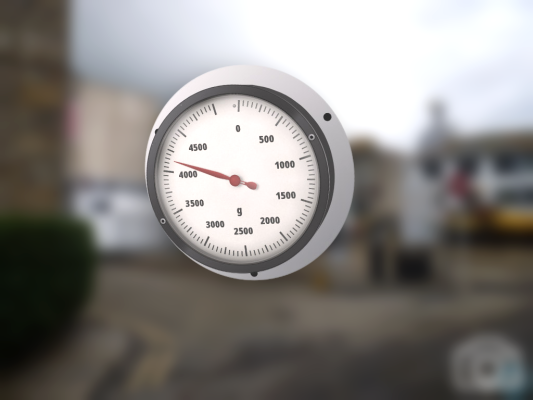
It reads 4150 g
